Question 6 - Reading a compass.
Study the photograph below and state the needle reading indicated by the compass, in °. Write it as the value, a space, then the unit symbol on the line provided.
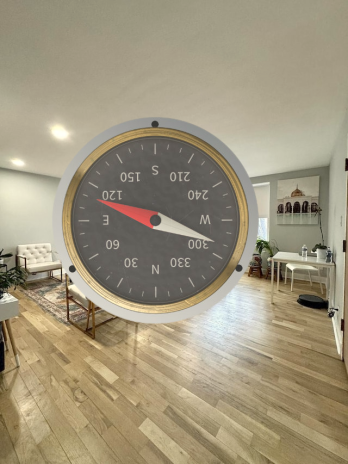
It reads 110 °
